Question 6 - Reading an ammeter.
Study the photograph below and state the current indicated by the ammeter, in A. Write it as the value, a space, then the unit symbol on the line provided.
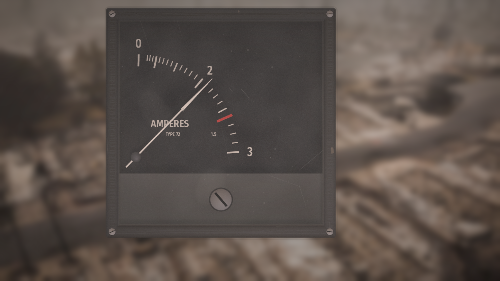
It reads 2.1 A
